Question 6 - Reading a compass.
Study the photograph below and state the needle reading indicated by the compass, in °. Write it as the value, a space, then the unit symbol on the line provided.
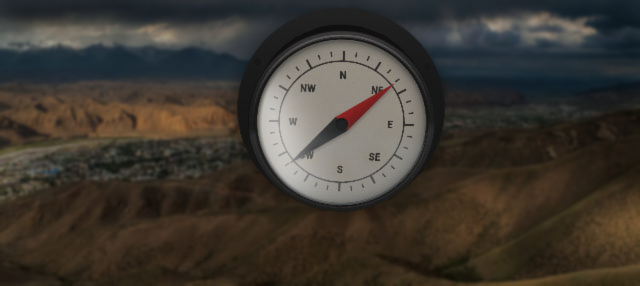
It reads 50 °
